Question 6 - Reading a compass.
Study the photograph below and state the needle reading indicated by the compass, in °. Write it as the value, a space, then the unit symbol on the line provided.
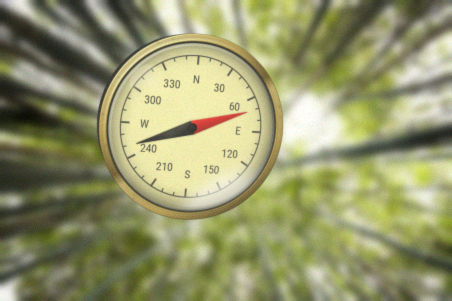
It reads 70 °
